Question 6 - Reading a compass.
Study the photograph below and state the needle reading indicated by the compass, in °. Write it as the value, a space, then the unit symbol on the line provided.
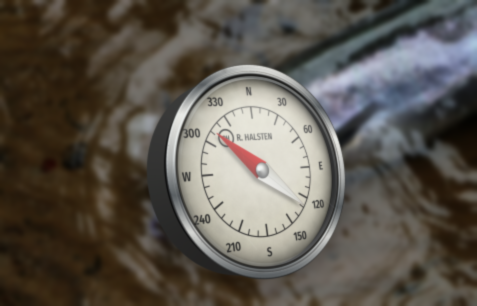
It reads 310 °
